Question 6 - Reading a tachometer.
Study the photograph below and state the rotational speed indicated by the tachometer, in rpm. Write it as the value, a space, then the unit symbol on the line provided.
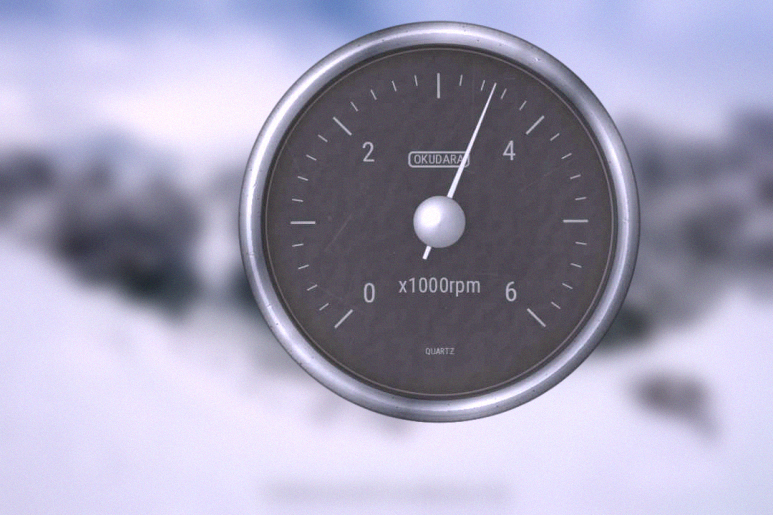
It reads 3500 rpm
